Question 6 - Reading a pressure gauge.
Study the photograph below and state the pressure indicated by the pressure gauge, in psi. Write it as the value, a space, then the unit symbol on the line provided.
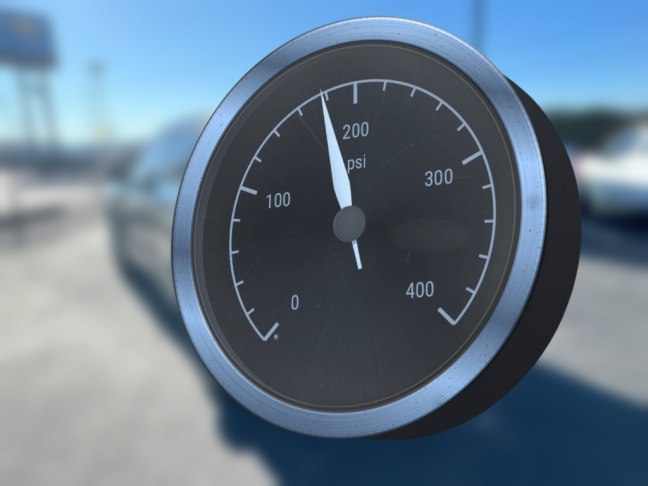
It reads 180 psi
